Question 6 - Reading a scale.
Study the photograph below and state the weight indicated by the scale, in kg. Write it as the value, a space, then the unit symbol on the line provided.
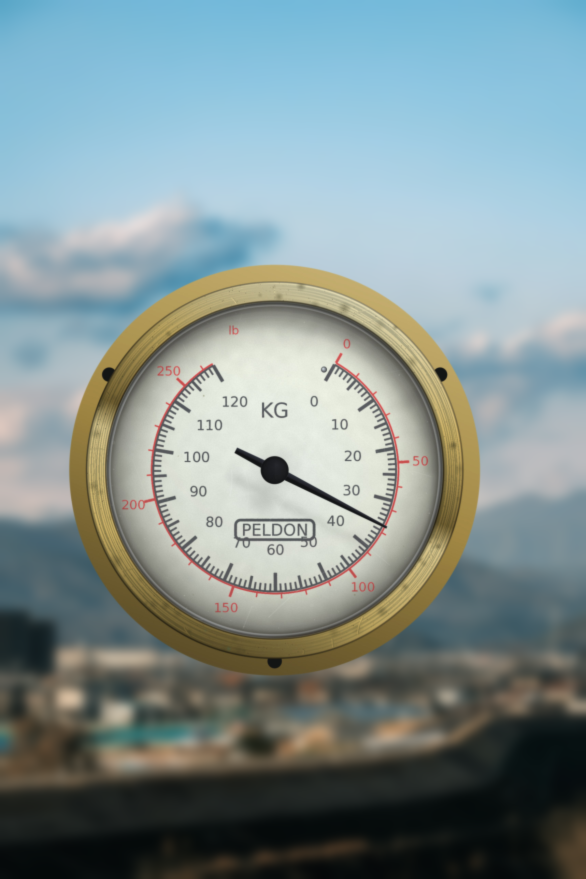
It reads 35 kg
